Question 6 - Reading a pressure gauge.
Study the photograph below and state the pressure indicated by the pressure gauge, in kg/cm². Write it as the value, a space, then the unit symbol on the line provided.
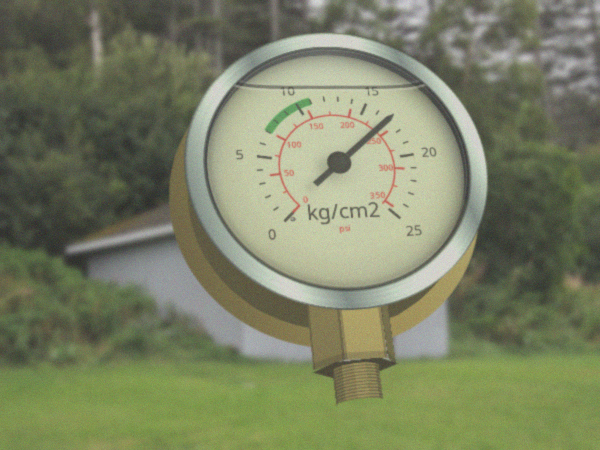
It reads 17 kg/cm²
